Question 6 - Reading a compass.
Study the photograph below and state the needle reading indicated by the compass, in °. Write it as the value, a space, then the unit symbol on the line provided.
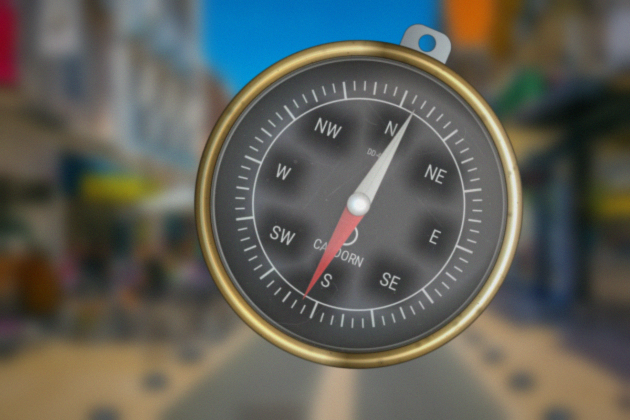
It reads 187.5 °
